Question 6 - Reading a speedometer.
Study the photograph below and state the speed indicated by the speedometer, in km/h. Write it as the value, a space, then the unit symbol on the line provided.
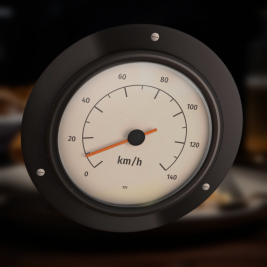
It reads 10 km/h
